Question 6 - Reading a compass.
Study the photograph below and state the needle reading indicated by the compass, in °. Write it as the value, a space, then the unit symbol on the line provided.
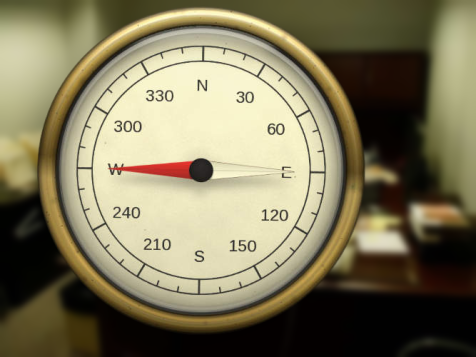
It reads 270 °
